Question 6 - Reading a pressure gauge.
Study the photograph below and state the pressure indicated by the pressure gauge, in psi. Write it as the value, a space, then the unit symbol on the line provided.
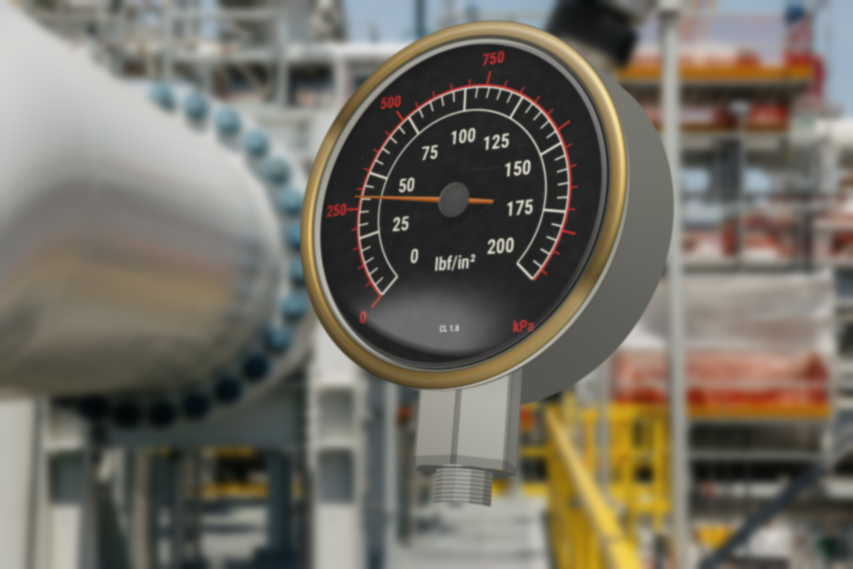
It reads 40 psi
